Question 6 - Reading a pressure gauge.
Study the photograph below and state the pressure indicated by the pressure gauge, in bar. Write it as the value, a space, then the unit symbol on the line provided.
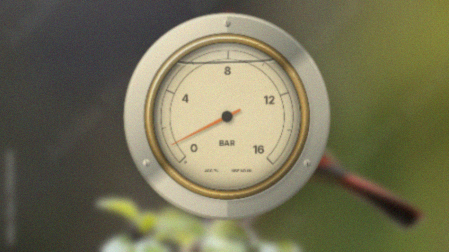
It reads 1 bar
